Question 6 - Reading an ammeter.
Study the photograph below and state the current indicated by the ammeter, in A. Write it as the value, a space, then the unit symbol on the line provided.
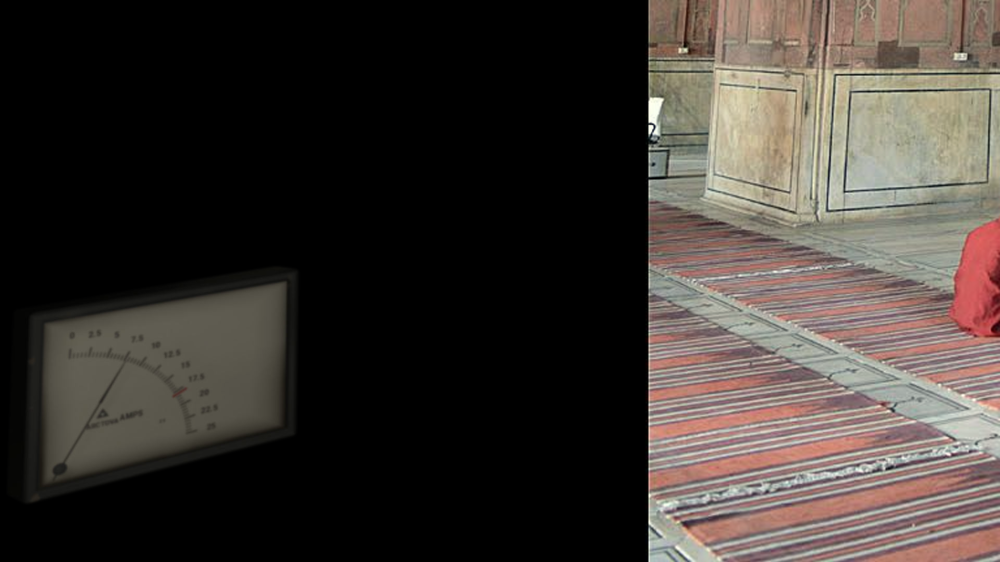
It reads 7.5 A
